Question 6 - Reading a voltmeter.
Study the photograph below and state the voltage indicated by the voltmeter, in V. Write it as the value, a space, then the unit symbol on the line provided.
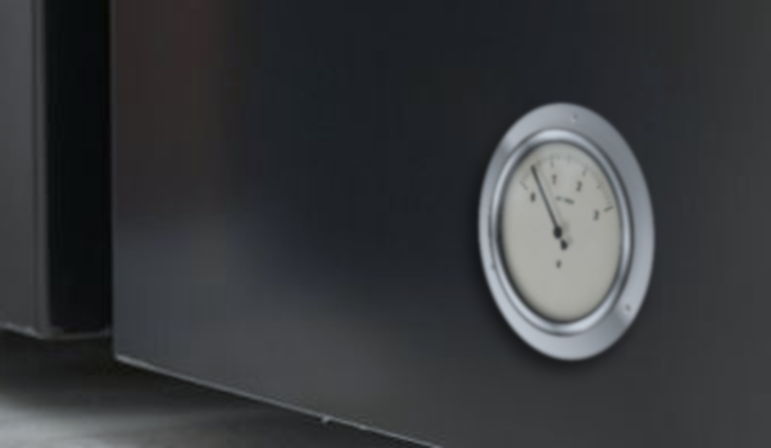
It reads 0.5 V
